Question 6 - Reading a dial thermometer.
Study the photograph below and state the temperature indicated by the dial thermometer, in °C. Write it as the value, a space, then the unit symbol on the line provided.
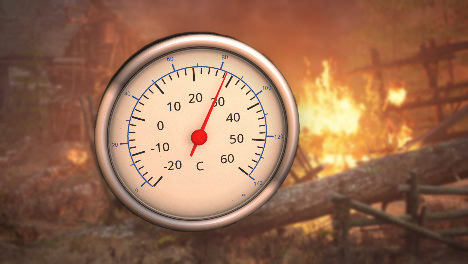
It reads 28 °C
